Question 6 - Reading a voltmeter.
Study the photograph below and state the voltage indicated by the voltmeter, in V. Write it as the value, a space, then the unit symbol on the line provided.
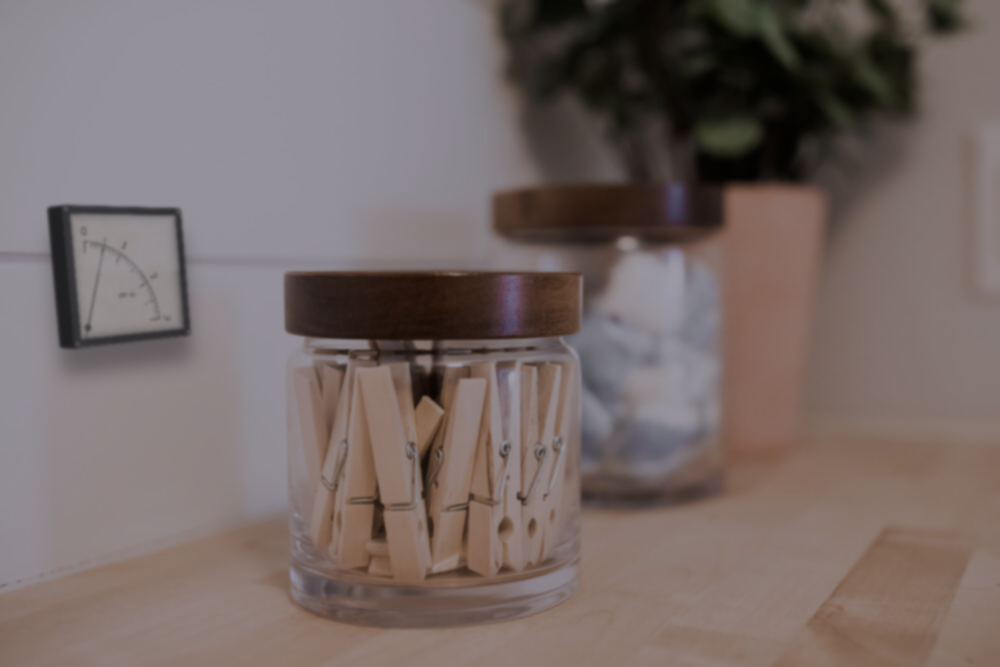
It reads 0.5 V
